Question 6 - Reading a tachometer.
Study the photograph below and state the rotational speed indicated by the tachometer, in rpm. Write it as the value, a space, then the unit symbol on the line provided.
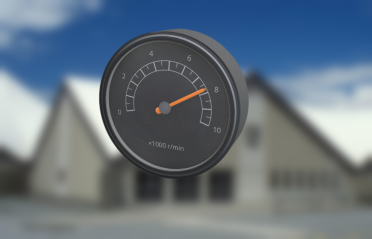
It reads 7750 rpm
